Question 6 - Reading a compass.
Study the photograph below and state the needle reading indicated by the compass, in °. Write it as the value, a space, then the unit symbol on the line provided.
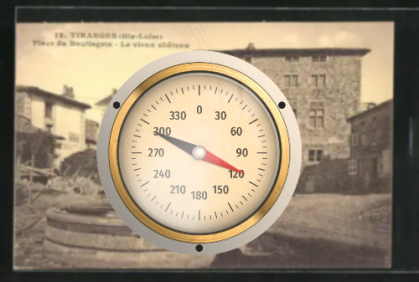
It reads 115 °
